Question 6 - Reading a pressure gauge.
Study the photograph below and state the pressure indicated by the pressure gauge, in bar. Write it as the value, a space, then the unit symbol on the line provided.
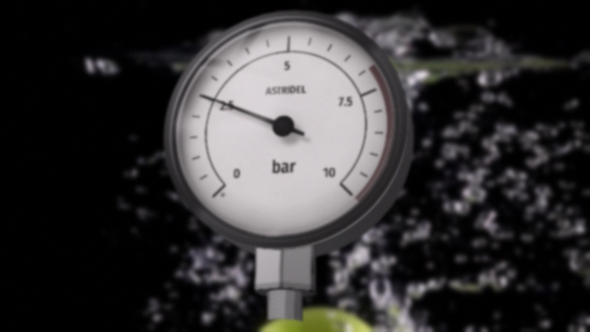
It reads 2.5 bar
